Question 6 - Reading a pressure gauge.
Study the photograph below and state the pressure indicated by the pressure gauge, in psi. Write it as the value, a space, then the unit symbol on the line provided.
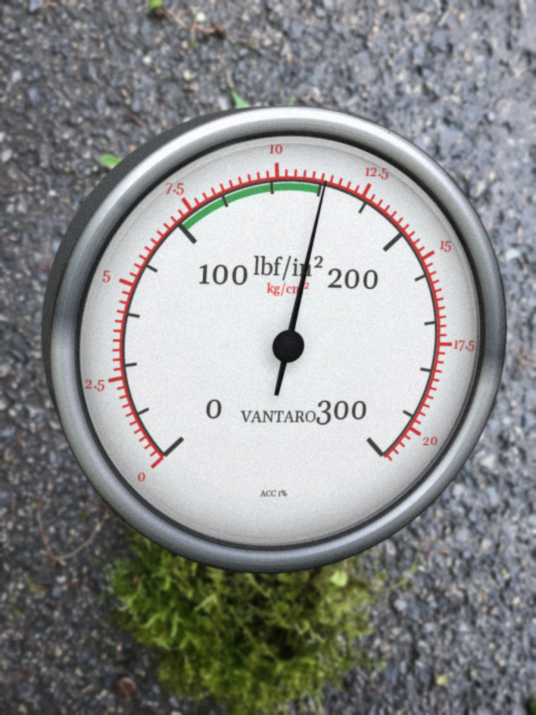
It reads 160 psi
